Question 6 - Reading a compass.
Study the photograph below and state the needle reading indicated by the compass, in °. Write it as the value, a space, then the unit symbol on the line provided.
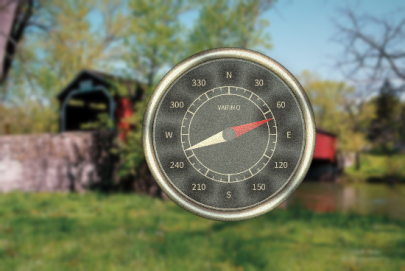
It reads 70 °
